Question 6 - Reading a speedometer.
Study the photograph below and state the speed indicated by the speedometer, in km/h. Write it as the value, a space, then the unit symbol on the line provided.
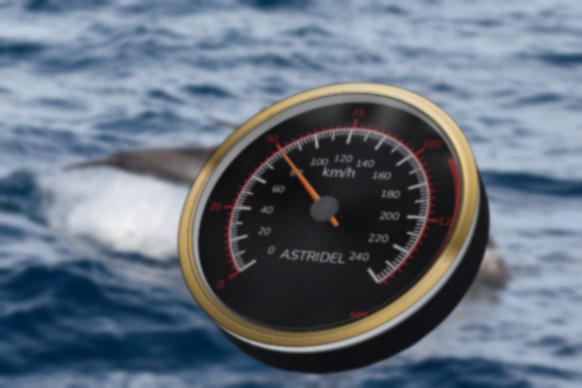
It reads 80 km/h
